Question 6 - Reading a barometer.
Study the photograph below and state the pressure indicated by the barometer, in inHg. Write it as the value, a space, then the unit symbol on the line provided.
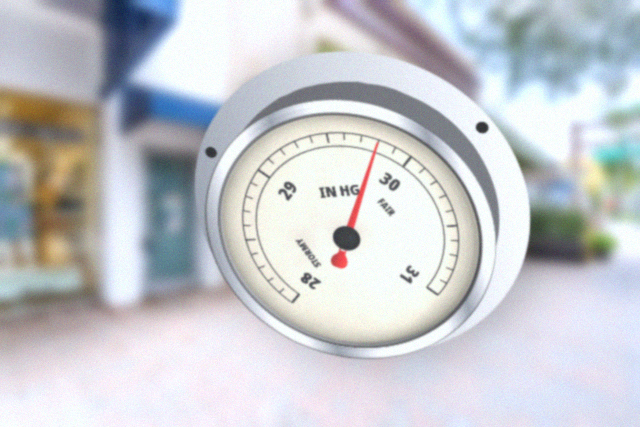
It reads 29.8 inHg
